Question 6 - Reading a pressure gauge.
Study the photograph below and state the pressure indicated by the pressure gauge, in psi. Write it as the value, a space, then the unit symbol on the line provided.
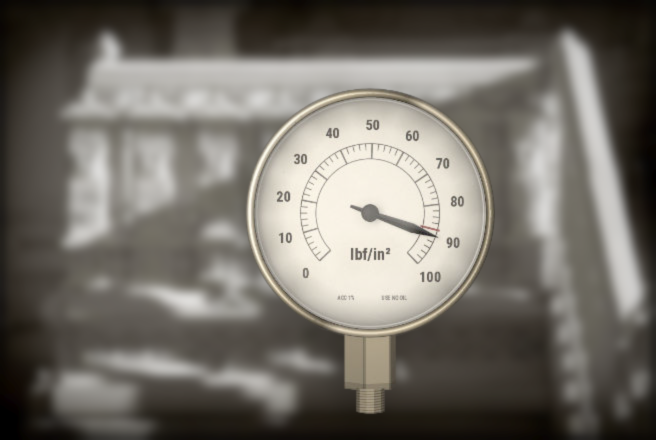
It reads 90 psi
